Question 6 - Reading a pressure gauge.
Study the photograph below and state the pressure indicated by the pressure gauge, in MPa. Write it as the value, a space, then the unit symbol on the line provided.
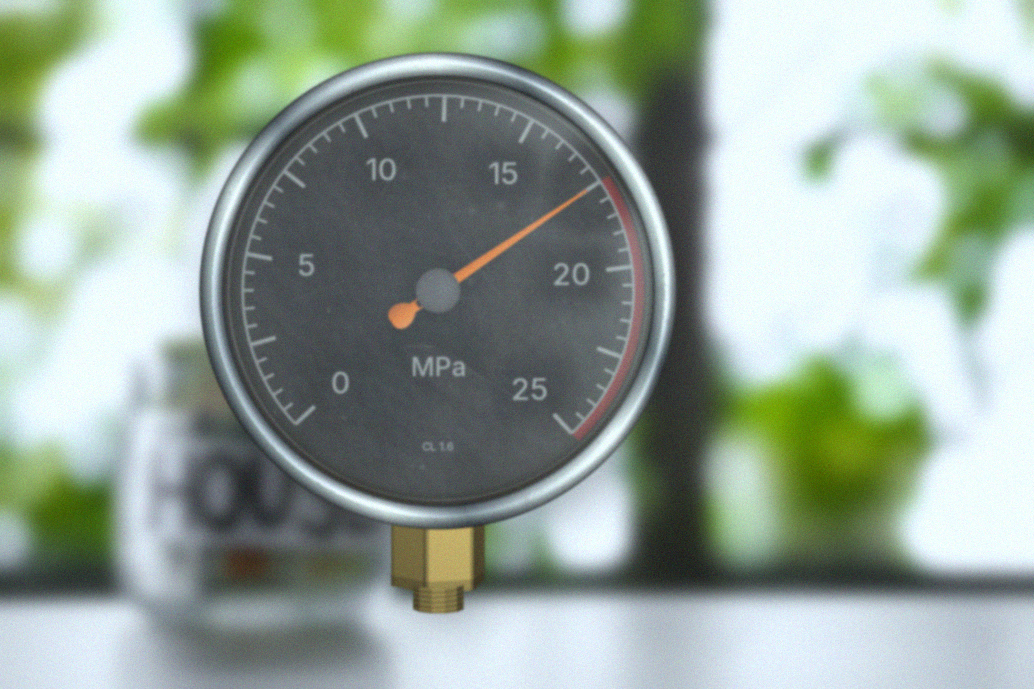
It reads 17.5 MPa
